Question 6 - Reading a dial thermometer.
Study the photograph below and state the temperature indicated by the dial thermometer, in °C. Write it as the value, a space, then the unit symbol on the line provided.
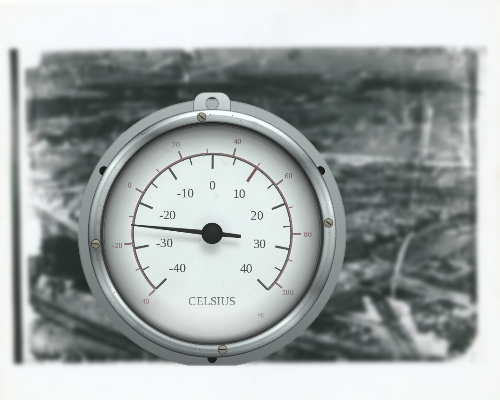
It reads -25 °C
